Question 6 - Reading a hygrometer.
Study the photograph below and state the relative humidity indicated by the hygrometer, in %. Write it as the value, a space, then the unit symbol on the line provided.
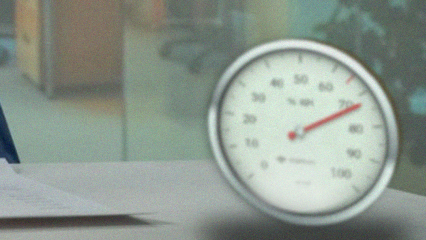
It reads 72.5 %
